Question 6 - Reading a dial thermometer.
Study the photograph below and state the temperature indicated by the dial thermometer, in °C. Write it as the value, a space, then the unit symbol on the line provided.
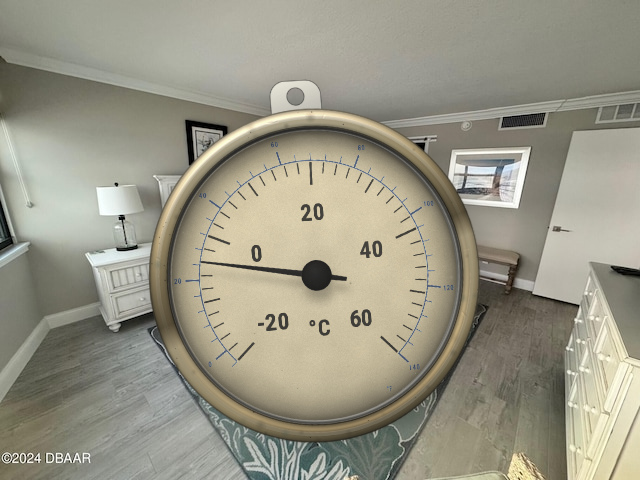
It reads -4 °C
